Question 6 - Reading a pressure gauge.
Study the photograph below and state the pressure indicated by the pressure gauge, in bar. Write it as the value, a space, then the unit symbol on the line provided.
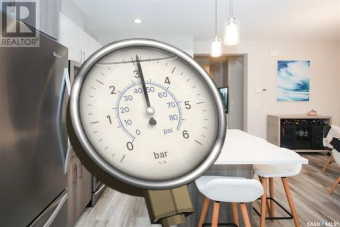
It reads 3.1 bar
